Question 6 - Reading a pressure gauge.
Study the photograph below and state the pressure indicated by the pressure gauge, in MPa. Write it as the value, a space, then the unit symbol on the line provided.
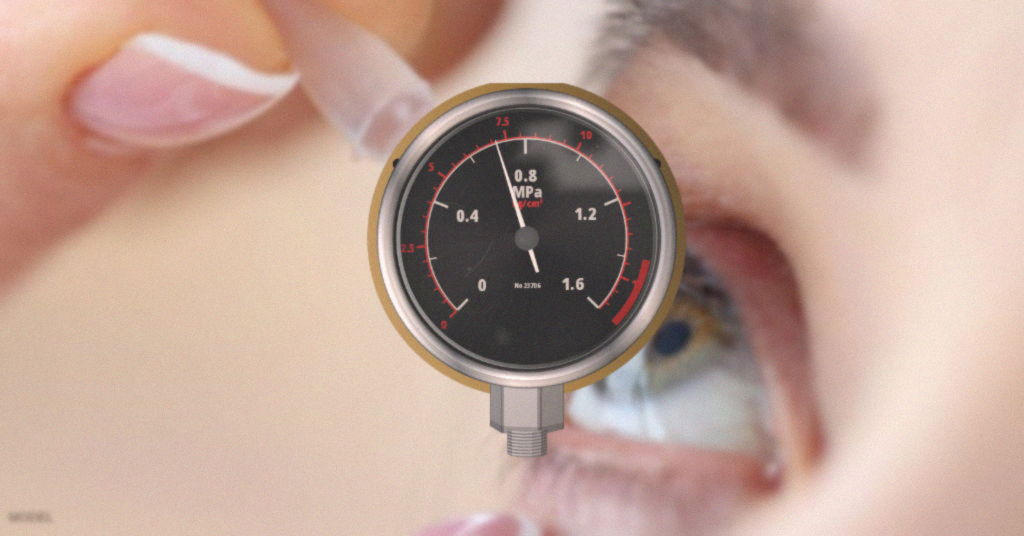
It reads 0.7 MPa
